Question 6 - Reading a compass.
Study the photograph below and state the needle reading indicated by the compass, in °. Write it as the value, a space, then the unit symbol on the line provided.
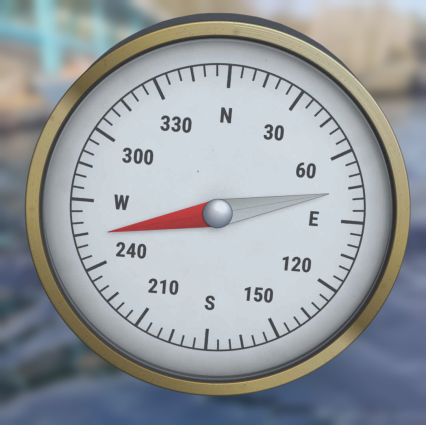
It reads 255 °
